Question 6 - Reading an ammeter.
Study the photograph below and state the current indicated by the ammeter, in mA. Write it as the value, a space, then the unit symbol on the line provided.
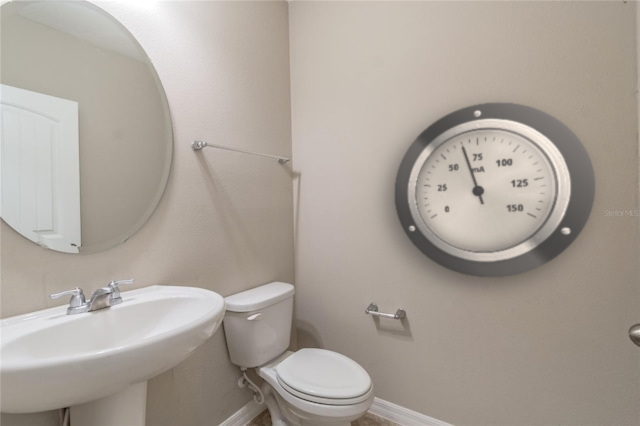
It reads 65 mA
